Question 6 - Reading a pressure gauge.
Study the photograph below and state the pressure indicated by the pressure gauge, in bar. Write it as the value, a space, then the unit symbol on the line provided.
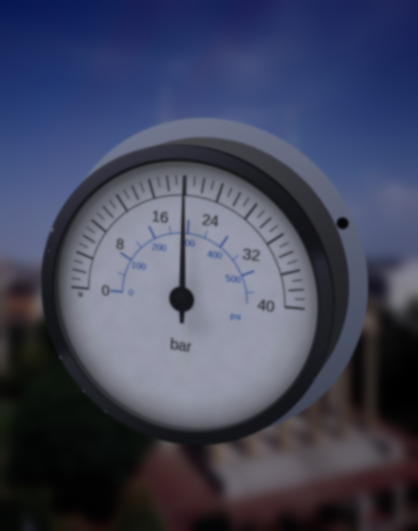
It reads 20 bar
